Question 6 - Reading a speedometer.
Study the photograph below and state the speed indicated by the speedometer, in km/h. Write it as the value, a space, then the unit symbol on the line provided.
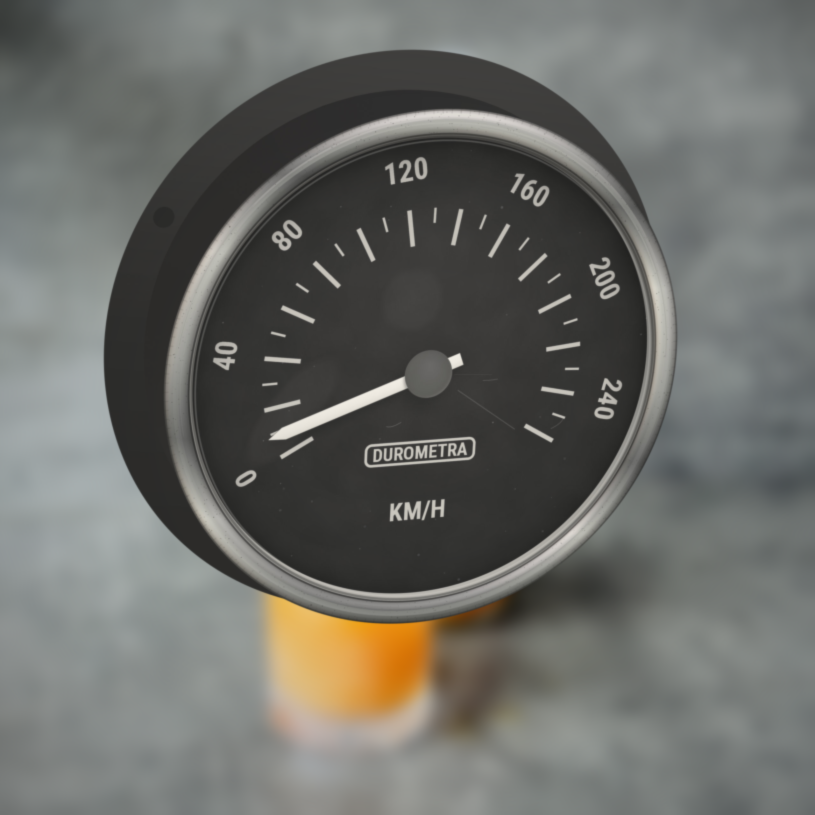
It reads 10 km/h
